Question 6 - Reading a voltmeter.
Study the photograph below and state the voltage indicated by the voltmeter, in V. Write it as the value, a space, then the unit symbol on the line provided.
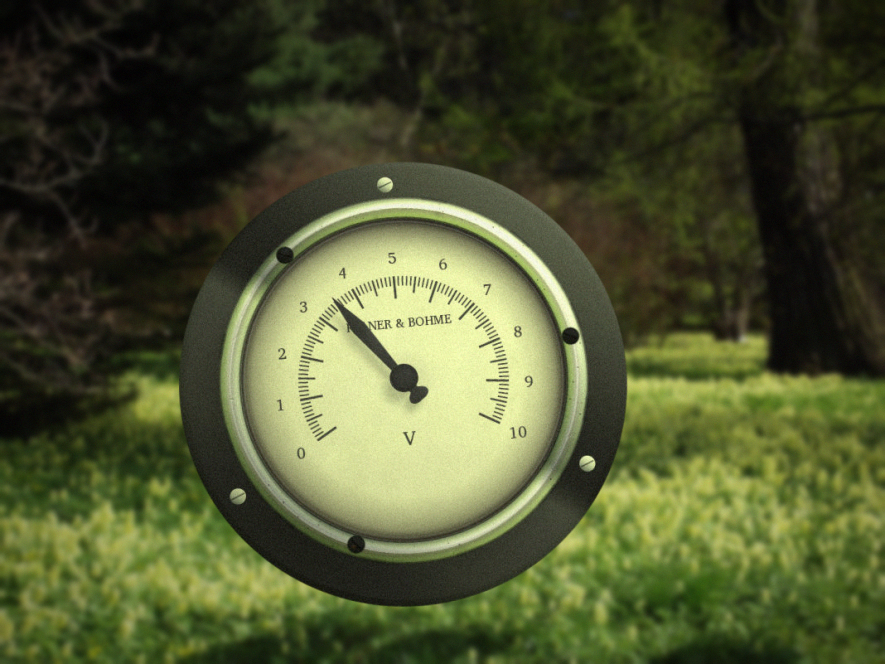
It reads 3.5 V
